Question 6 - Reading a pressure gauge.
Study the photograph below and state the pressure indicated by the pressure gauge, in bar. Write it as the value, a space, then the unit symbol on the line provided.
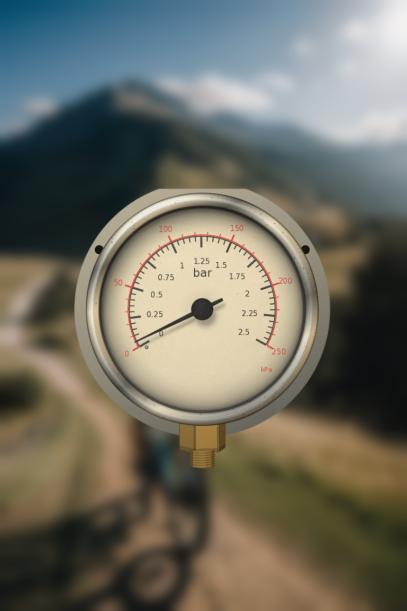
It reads 0.05 bar
